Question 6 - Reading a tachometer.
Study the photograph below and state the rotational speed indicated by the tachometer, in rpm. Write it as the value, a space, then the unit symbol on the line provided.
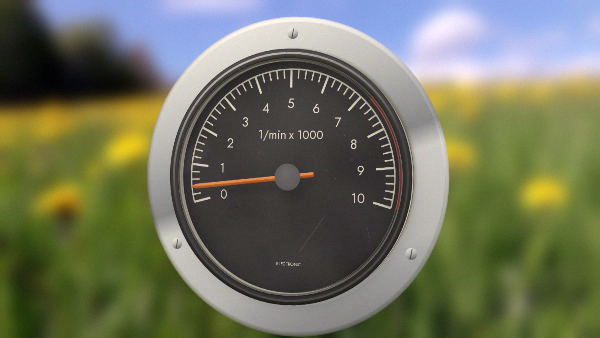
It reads 400 rpm
